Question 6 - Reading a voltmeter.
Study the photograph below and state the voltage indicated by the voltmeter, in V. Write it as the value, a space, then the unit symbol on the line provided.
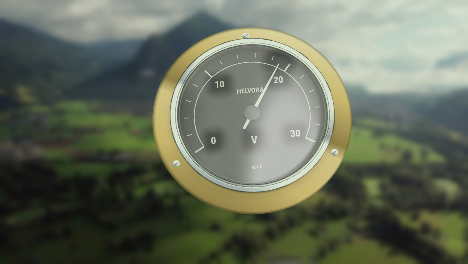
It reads 19 V
